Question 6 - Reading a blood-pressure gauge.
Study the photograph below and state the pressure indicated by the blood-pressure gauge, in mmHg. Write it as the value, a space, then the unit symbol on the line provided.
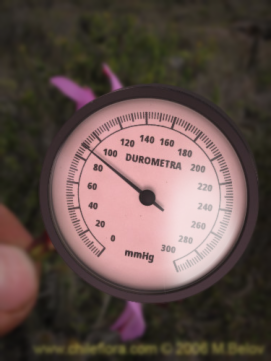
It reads 90 mmHg
